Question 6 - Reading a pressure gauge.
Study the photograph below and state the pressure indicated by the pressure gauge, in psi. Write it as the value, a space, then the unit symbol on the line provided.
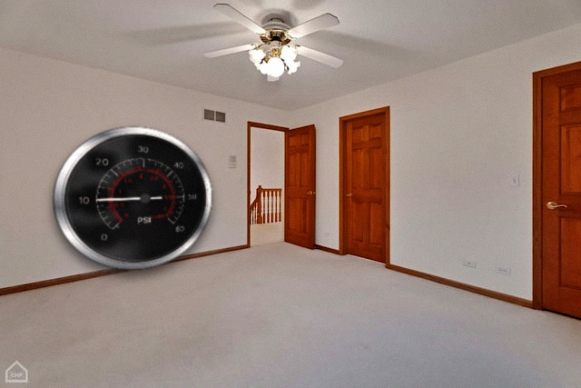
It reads 10 psi
